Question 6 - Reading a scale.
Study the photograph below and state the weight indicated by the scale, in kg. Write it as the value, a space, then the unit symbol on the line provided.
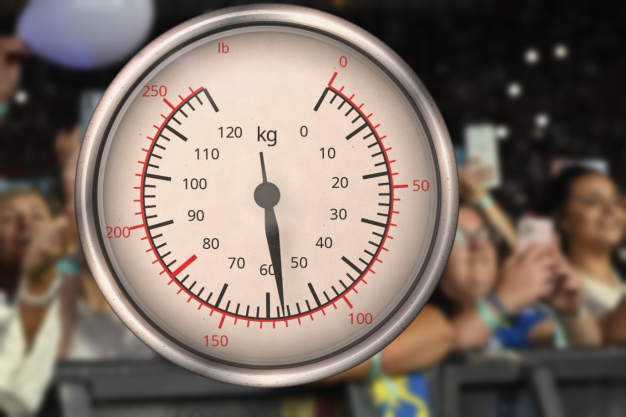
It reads 57 kg
